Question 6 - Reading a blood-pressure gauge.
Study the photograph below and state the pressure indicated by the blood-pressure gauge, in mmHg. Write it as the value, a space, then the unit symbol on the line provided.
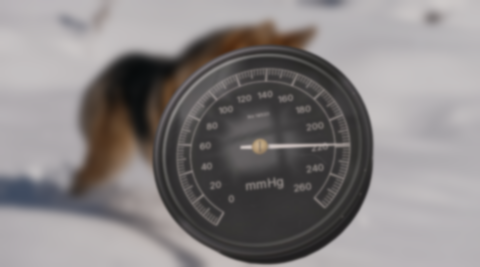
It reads 220 mmHg
